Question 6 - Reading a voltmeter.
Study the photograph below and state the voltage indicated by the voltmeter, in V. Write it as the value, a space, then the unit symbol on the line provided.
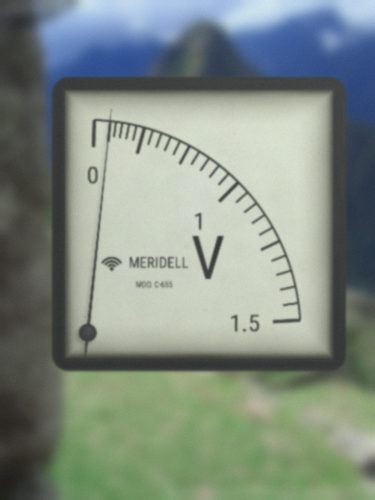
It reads 0.25 V
